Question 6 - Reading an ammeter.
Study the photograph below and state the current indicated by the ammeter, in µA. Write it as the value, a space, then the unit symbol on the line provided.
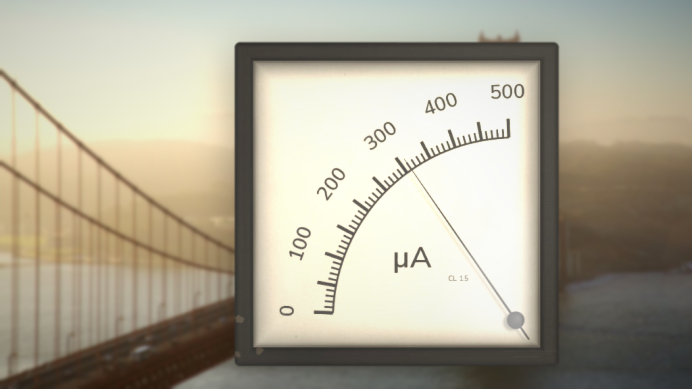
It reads 310 µA
